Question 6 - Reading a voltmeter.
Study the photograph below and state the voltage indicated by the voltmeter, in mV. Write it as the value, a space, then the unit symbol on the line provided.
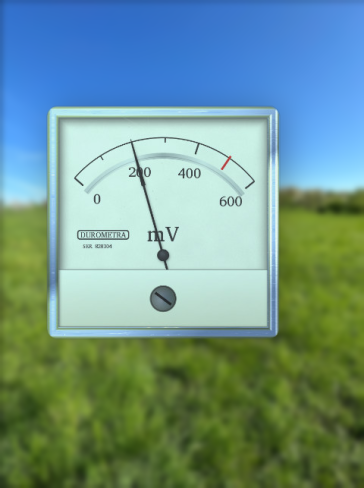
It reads 200 mV
